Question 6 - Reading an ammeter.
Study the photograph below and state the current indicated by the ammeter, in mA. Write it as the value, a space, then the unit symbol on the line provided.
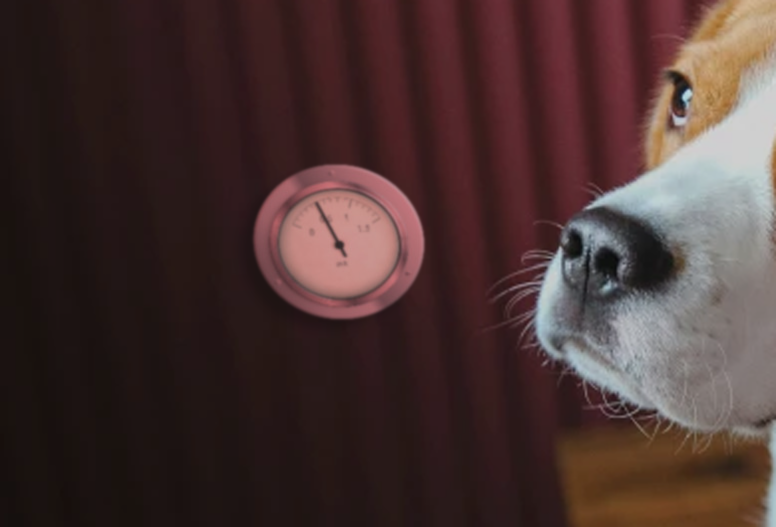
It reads 0.5 mA
